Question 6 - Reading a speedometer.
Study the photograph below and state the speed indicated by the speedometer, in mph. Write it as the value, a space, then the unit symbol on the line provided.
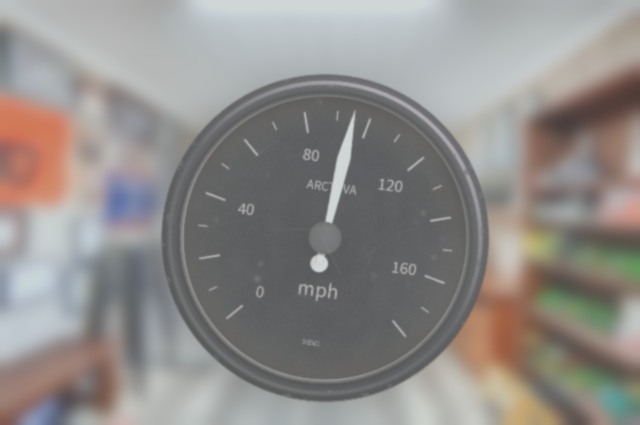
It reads 95 mph
